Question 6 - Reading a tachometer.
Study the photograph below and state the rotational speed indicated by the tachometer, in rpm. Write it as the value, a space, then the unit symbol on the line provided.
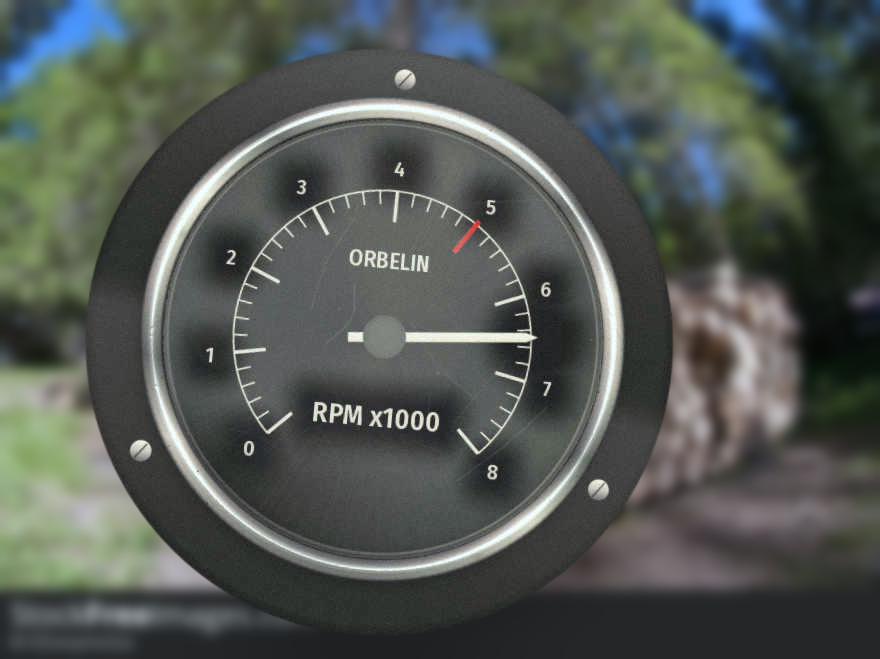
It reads 6500 rpm
